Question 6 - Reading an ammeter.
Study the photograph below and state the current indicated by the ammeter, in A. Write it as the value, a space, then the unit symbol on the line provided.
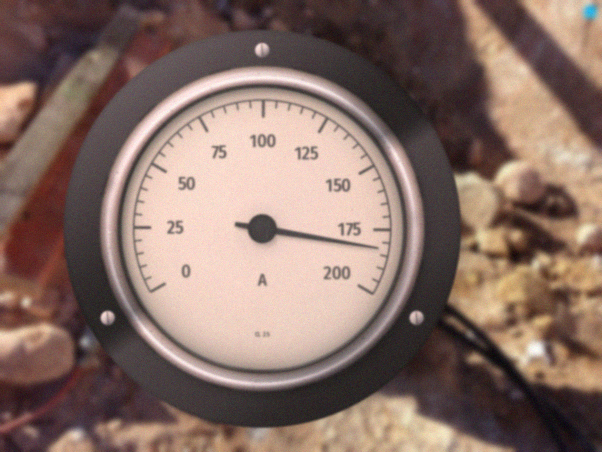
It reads 182.5 A
